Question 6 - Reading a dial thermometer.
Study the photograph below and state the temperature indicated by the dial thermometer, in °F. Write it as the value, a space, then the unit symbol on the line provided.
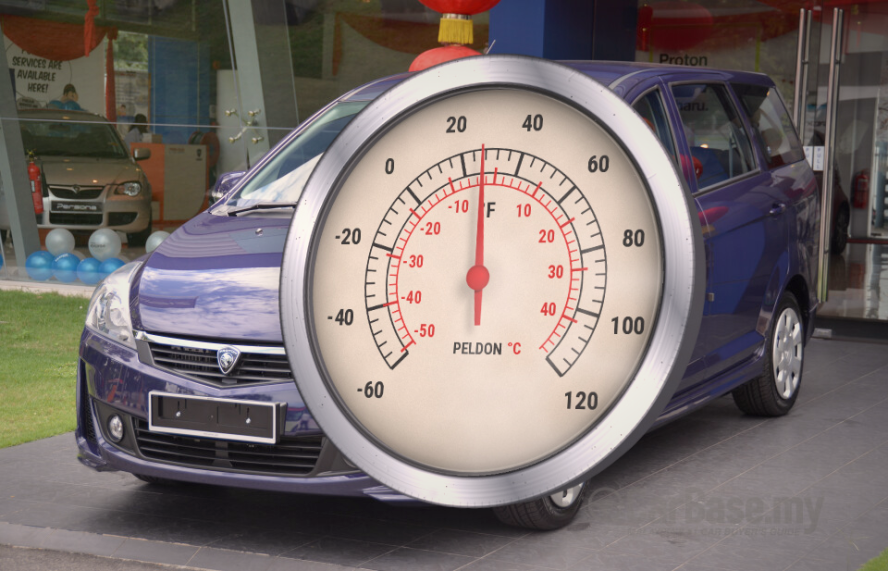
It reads 28 °F
